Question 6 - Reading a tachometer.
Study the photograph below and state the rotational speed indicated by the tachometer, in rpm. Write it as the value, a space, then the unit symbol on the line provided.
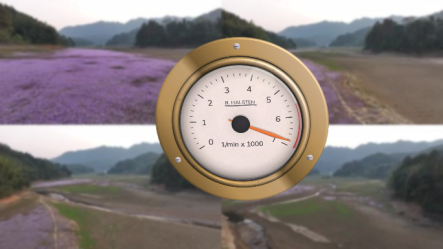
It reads 6800 rpm
